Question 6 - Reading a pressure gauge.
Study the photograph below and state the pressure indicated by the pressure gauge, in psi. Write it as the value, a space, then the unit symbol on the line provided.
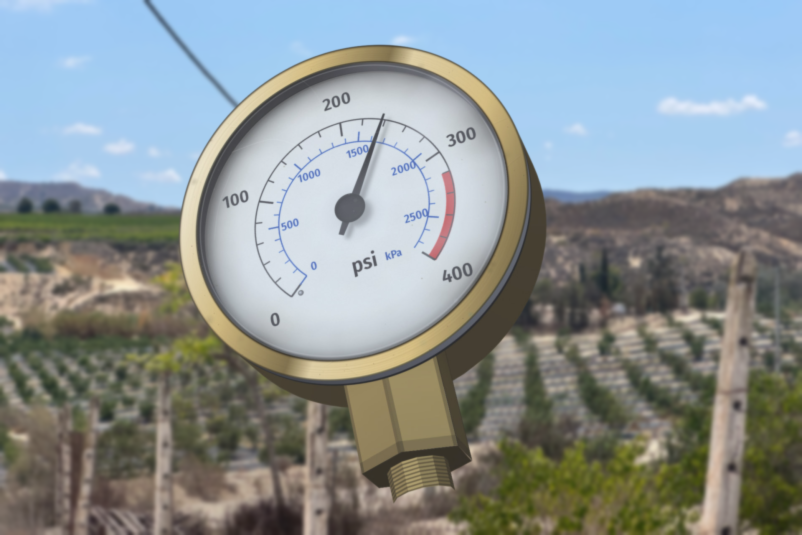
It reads 240 psi
